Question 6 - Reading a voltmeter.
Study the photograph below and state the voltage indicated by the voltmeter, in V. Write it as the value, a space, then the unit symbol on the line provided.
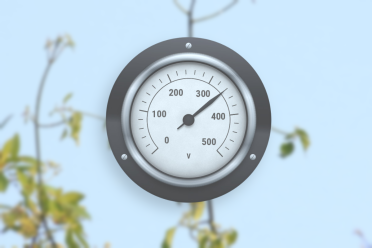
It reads 340 V
